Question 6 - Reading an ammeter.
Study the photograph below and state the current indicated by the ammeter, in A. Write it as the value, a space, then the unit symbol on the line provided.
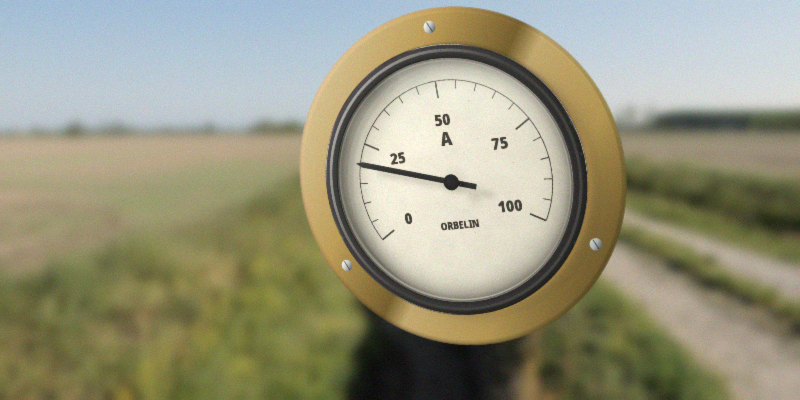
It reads 20 A
